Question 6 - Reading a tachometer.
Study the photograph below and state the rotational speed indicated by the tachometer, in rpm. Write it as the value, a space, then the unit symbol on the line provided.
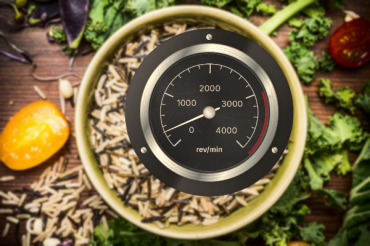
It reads 300 rpm
